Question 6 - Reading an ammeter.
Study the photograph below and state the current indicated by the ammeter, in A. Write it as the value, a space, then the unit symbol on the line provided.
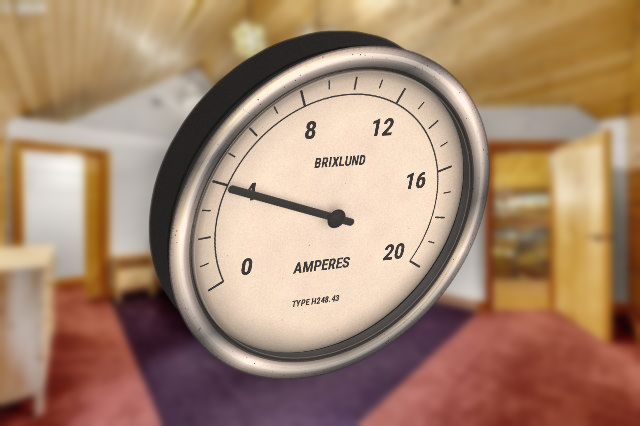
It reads 4 A
